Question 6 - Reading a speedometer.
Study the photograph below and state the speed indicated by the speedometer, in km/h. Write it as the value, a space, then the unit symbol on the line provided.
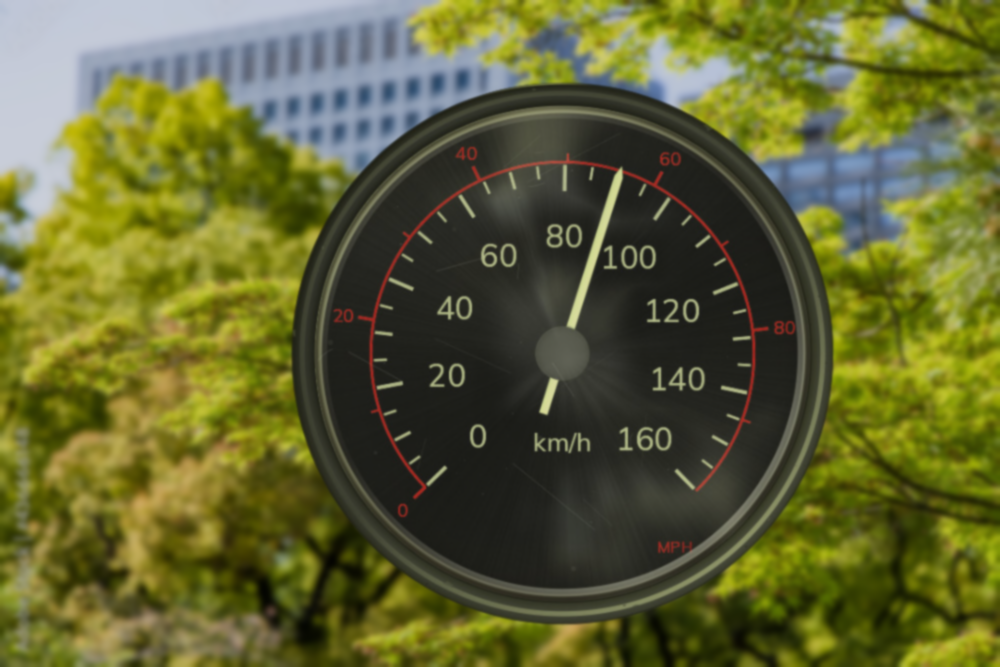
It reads 90 km/h
